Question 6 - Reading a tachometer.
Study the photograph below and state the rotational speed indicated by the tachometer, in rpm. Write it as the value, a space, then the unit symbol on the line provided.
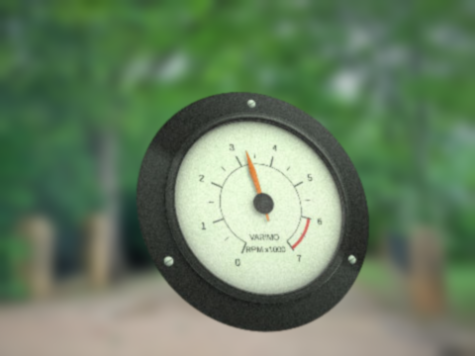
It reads 3250 rpm
